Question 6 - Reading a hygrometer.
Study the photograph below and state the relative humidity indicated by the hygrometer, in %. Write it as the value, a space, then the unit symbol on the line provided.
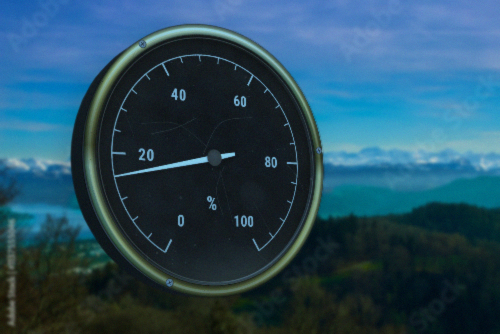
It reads 16 %
